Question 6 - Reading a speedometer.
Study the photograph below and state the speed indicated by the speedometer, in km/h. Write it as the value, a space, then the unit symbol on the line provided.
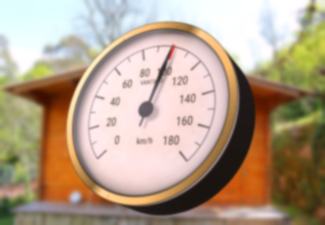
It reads 100 km/h
